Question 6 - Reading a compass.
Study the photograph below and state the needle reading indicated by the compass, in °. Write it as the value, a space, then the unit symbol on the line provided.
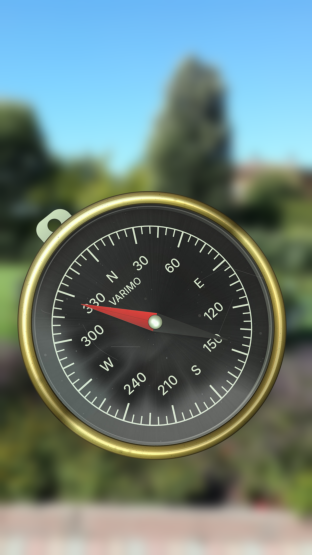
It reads 325 °
